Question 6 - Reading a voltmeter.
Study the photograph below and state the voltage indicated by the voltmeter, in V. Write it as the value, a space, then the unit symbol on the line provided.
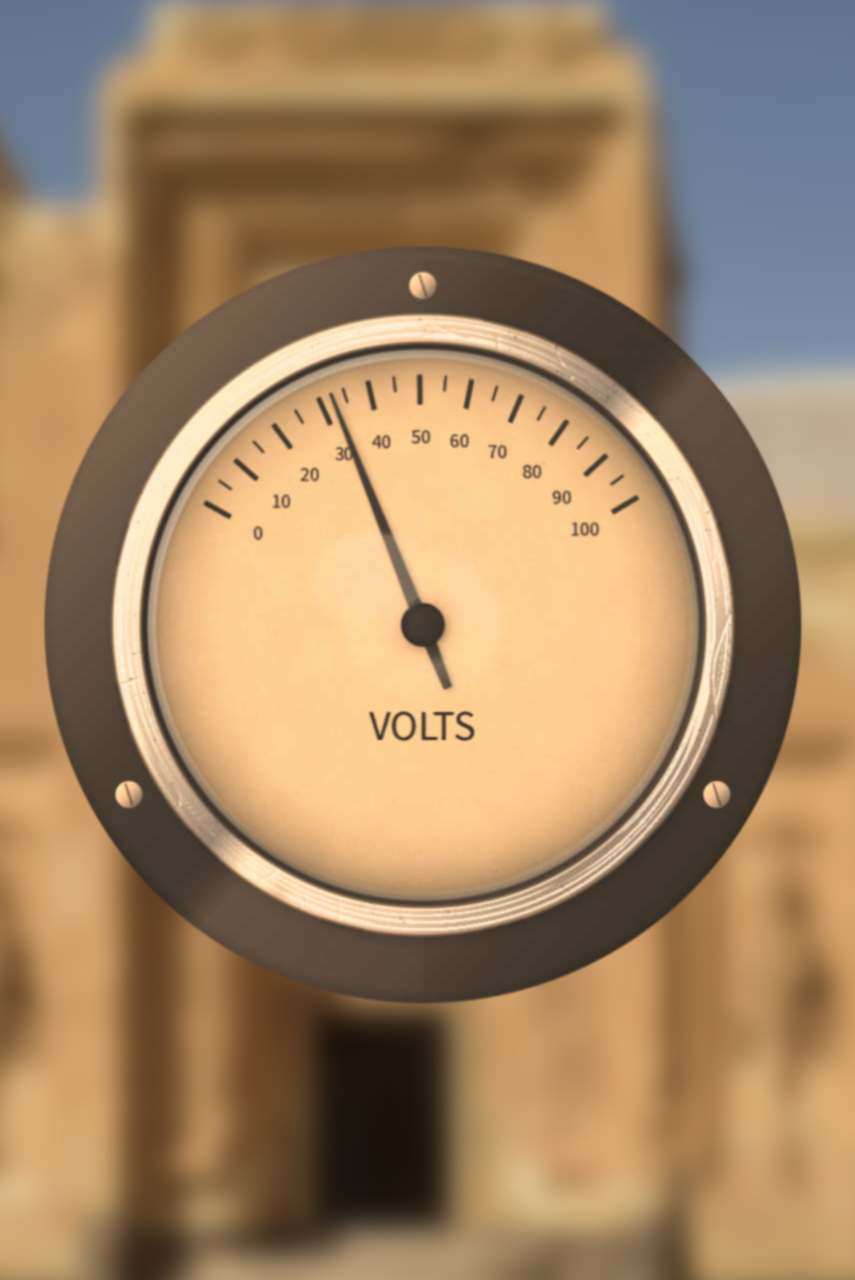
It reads 32.5 V
